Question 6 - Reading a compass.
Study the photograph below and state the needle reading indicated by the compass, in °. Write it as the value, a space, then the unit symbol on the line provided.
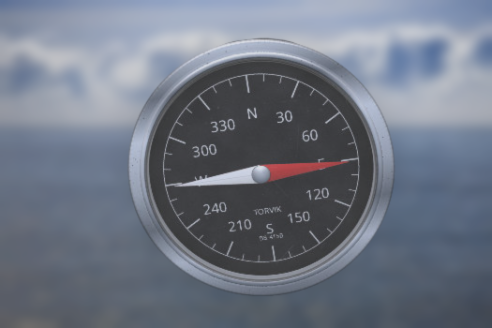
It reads 90 °
